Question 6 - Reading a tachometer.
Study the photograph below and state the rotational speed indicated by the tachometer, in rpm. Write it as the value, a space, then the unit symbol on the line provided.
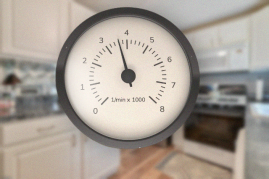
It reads 3600 rpm
